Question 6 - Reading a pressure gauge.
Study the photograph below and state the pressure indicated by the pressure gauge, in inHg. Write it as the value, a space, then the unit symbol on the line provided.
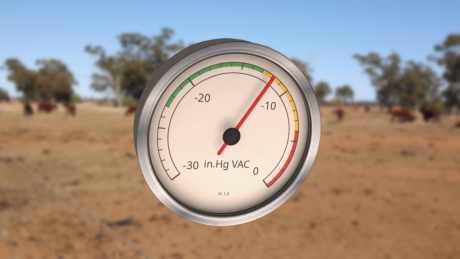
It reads -12 inHg
